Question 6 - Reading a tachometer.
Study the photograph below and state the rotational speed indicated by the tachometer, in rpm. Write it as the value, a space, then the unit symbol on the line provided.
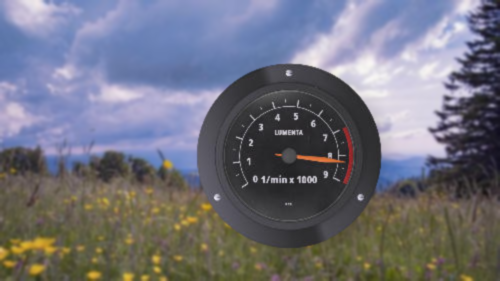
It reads 8250 rpm
